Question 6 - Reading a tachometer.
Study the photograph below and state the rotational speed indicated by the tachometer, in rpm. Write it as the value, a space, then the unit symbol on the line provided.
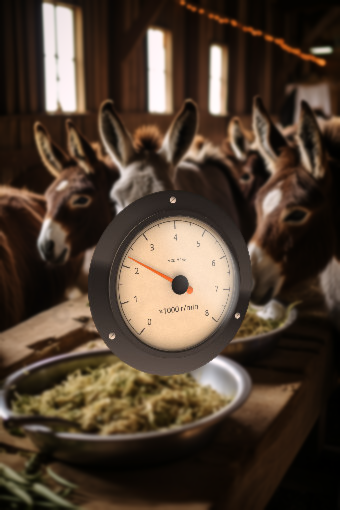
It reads 2250 rpm
